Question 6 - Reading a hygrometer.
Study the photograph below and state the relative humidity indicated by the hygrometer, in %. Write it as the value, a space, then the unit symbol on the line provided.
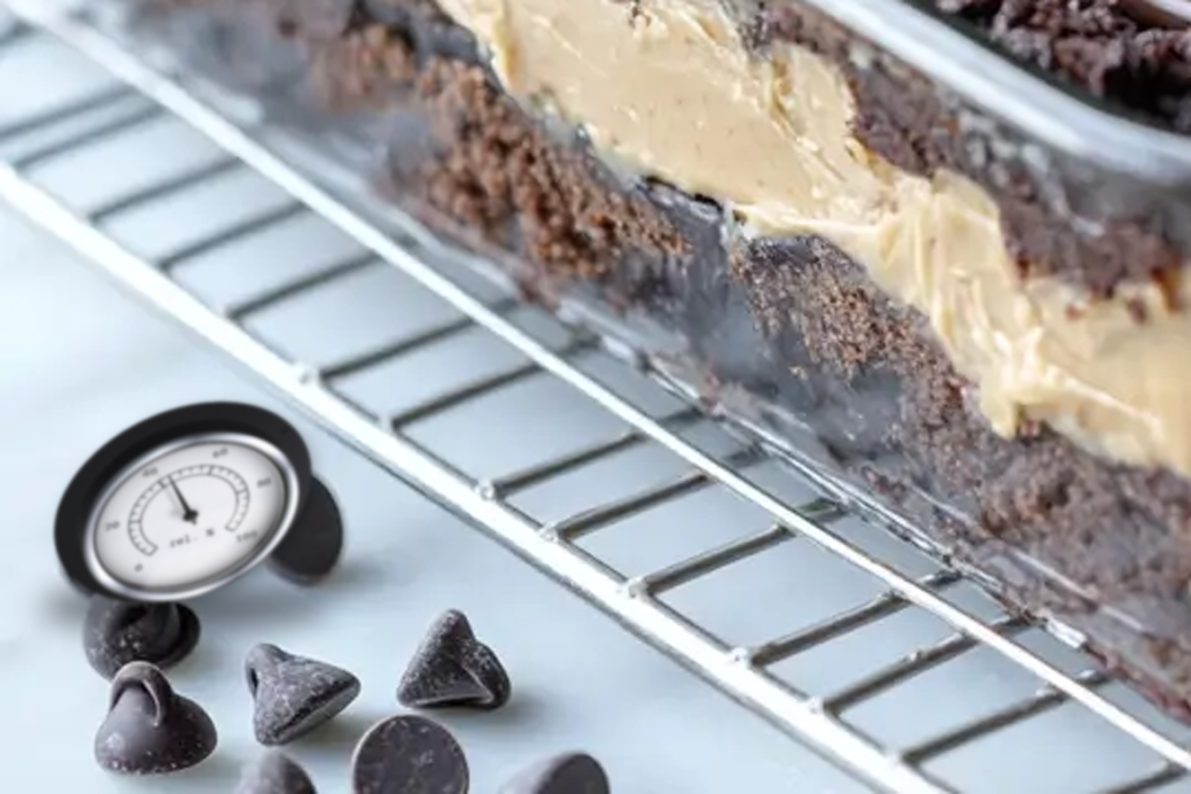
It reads 44 %
